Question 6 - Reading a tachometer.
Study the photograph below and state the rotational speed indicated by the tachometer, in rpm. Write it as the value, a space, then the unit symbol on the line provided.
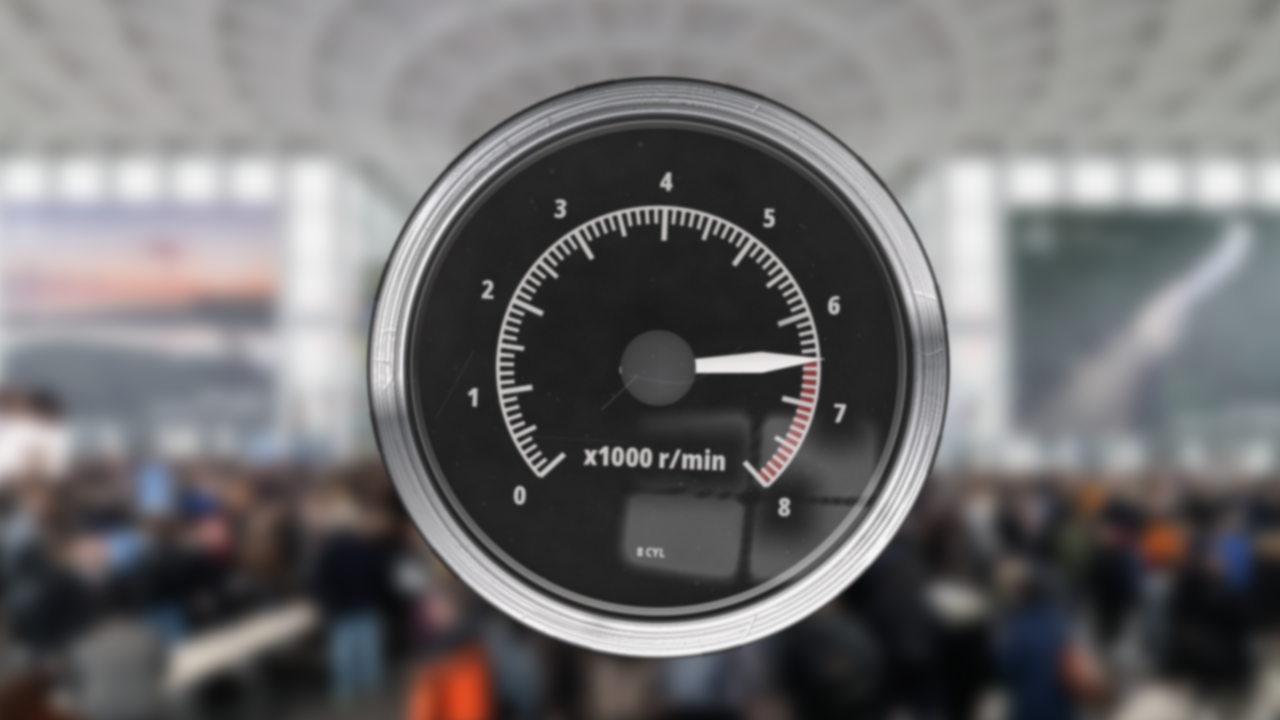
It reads 6500 rpm
